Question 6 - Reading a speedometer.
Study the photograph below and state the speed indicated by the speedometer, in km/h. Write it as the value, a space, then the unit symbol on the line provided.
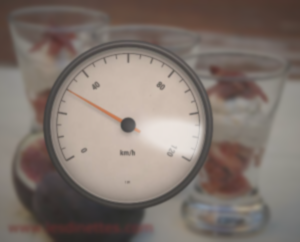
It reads 30 km/h
